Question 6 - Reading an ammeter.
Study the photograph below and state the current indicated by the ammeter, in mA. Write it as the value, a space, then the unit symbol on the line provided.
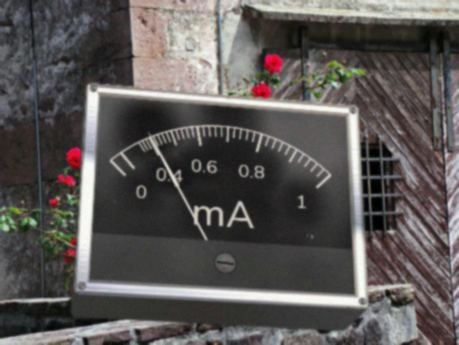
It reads 0.4 mA
